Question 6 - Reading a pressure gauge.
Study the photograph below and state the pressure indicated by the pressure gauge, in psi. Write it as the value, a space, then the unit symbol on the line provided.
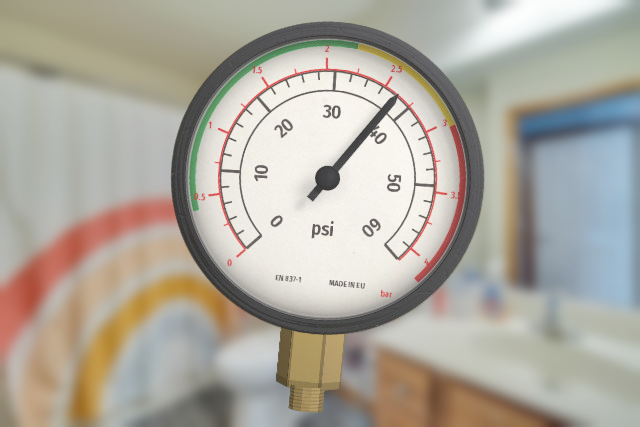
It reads 38 psi
